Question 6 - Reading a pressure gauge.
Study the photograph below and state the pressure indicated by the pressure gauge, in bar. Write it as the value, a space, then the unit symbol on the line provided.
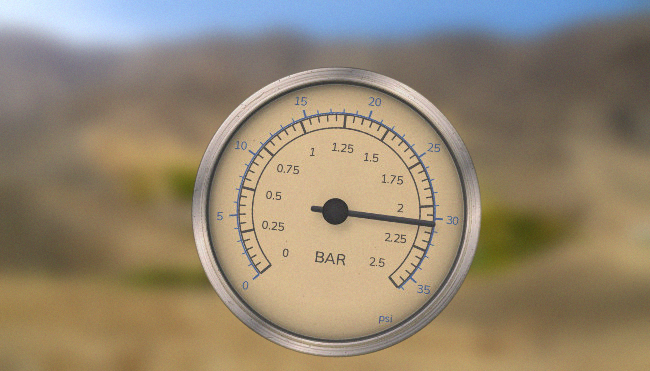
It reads 2.1 bar
